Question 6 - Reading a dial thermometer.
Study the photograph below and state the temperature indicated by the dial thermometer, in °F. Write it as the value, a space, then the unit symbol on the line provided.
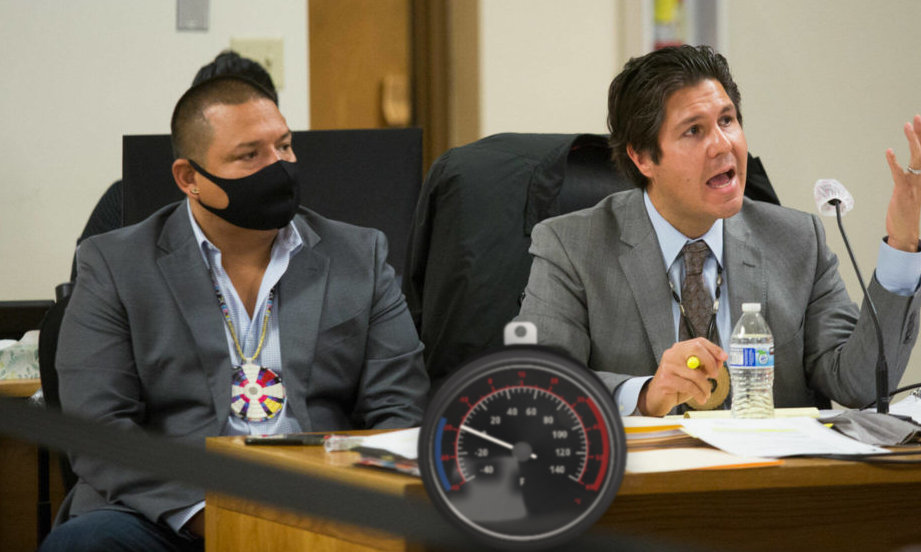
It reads 0 °F
